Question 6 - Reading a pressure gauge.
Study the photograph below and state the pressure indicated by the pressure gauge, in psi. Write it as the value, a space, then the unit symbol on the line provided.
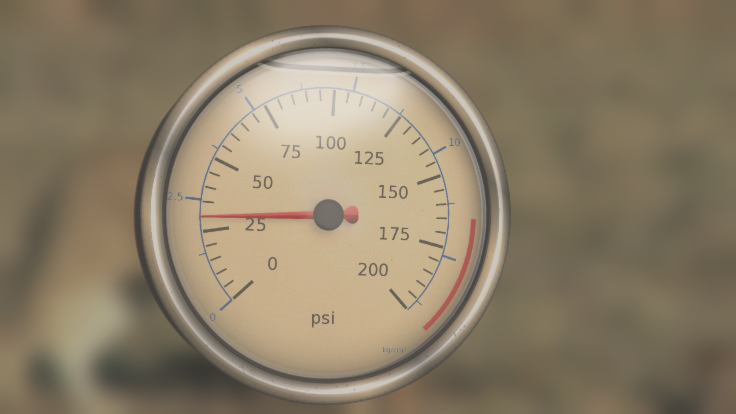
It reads 30 psi
